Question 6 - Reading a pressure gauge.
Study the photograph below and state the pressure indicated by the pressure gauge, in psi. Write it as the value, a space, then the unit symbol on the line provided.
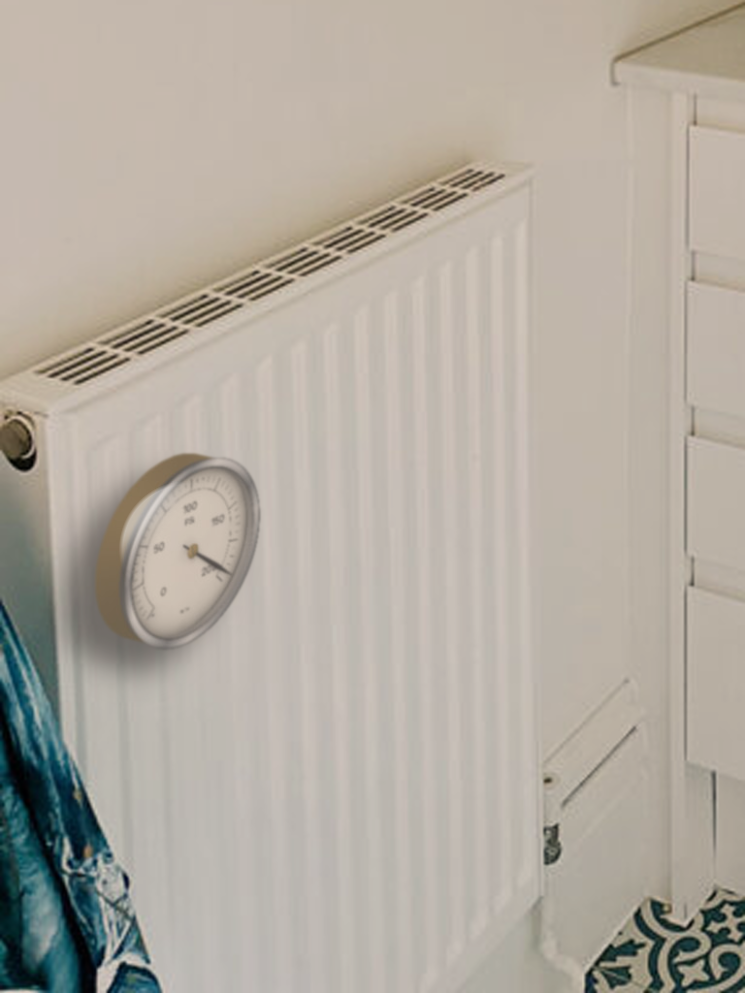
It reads 195 psi
